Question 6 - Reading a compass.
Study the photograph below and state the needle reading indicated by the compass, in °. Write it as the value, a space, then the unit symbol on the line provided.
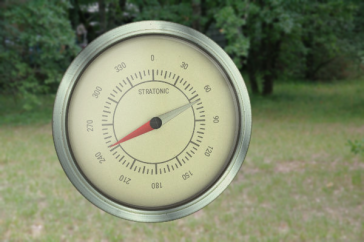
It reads 245 °
